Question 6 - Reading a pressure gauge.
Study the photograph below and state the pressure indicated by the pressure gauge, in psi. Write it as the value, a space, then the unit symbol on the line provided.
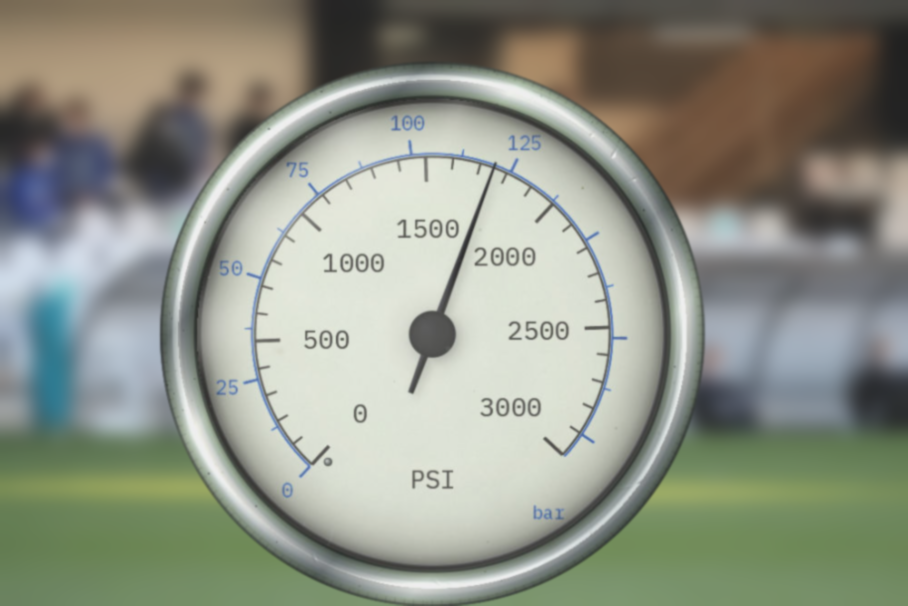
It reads 1750 psi
